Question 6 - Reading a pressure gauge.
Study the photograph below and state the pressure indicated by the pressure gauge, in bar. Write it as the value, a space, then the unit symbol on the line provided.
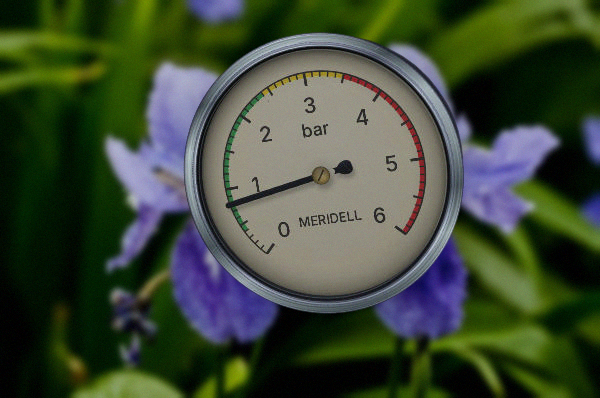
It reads 0.8 bar
